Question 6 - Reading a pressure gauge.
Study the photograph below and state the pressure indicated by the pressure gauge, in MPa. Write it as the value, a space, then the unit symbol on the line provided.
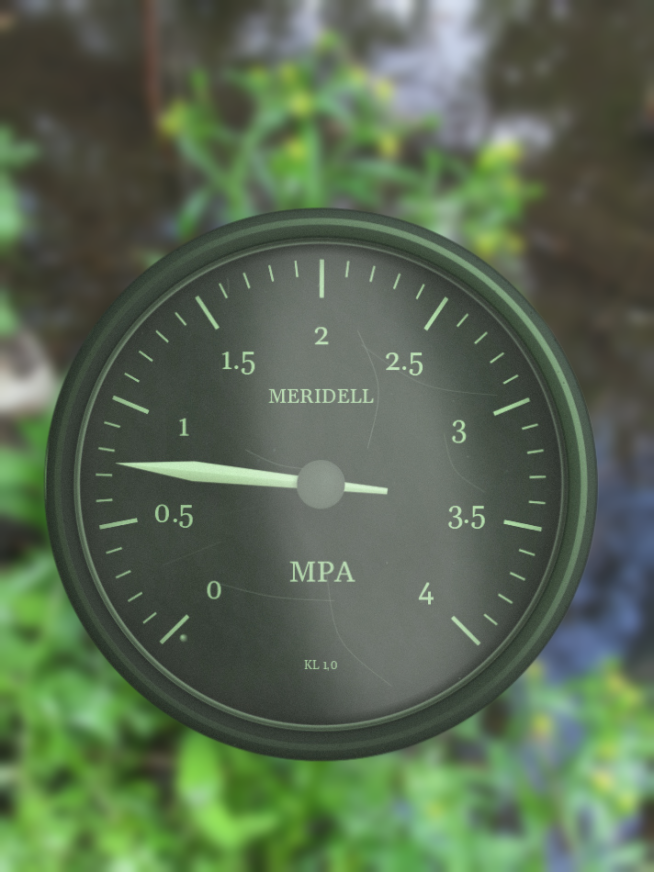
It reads 0.75 MPa
